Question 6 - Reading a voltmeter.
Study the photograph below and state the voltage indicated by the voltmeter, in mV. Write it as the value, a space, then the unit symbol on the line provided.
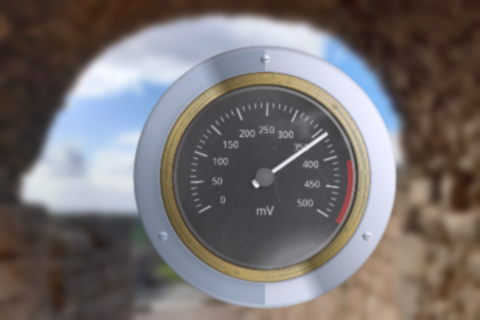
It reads 360 mV
